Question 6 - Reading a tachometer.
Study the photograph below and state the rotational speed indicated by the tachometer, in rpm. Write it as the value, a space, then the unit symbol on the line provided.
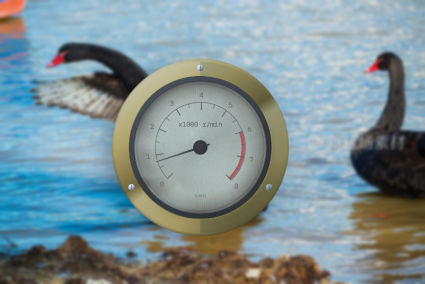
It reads 750 rpm
